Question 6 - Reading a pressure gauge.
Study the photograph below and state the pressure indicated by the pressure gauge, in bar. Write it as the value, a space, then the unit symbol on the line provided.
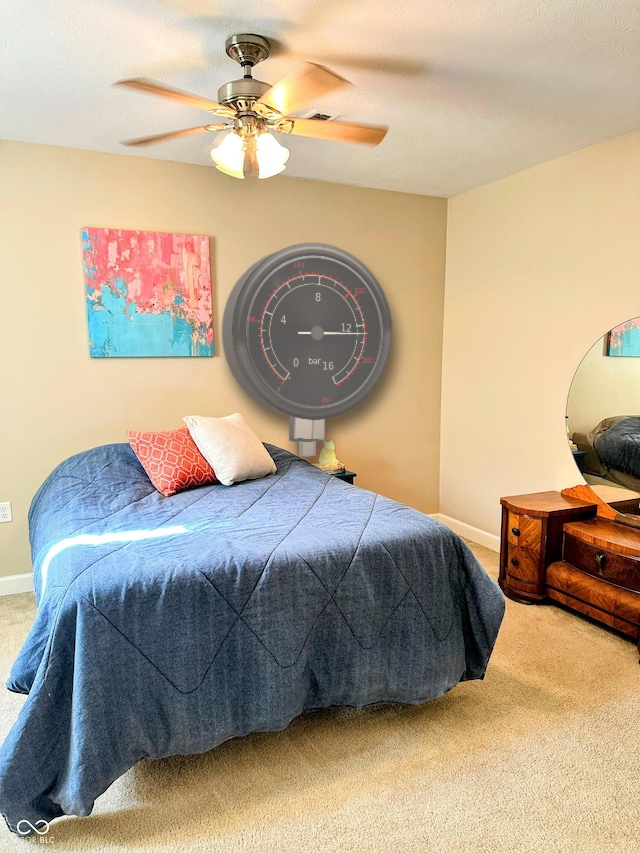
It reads 12.5 bar
